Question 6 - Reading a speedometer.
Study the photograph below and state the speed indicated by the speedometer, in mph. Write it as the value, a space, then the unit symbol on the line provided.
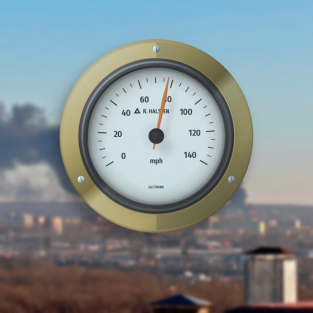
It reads 77.5 mph
